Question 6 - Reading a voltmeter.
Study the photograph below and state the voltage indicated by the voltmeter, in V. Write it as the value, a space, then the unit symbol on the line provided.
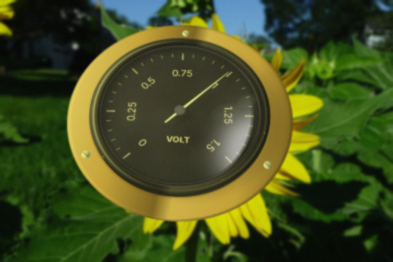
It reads 1 V
